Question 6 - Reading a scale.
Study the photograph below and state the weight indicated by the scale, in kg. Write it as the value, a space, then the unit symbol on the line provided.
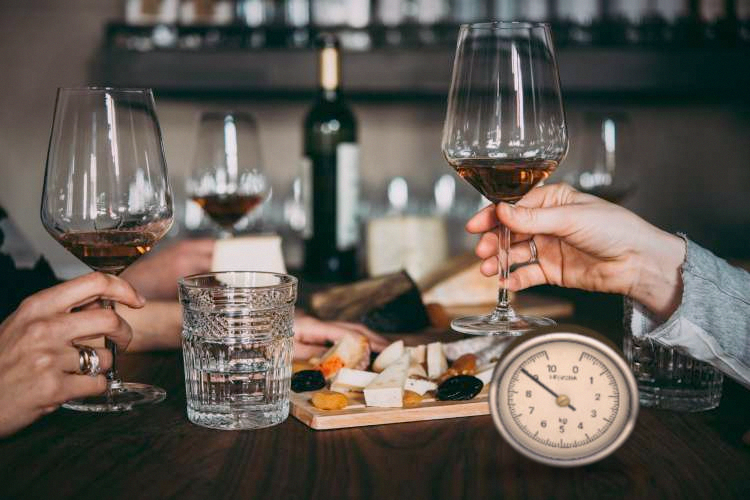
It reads 9 kg
